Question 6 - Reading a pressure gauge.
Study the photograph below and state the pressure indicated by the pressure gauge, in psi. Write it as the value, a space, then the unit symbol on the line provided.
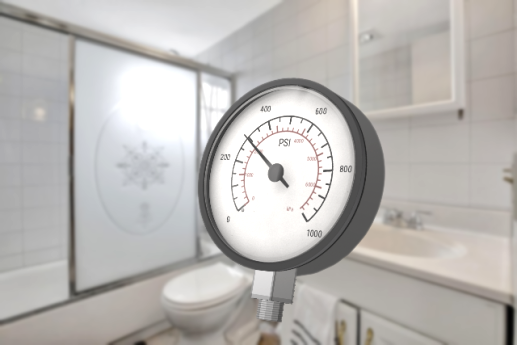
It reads 300 psi
